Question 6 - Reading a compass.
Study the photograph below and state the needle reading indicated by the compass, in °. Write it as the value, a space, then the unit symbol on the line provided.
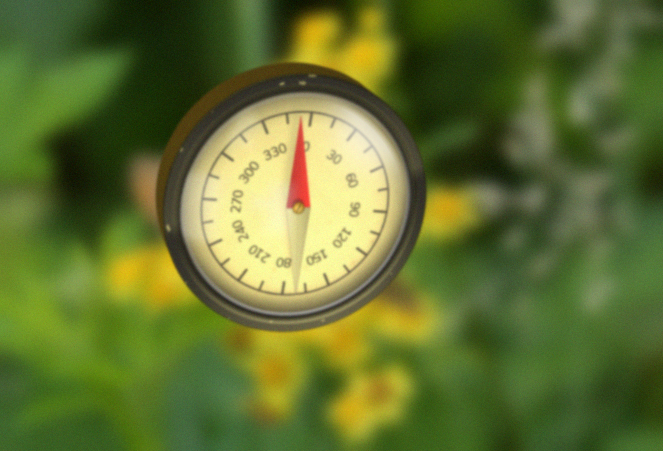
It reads 352.5 °
